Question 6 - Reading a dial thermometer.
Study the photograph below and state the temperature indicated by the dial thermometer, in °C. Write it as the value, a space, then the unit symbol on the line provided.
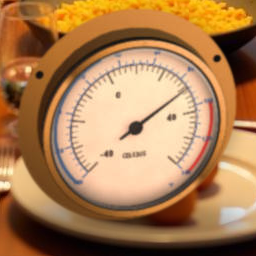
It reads 30 °C
